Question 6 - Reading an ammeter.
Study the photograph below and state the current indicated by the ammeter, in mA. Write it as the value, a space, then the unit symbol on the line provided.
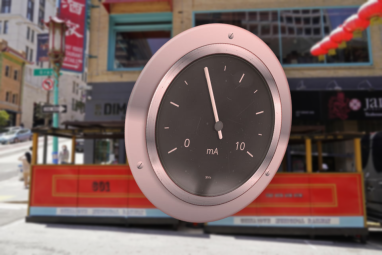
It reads 4 mA
